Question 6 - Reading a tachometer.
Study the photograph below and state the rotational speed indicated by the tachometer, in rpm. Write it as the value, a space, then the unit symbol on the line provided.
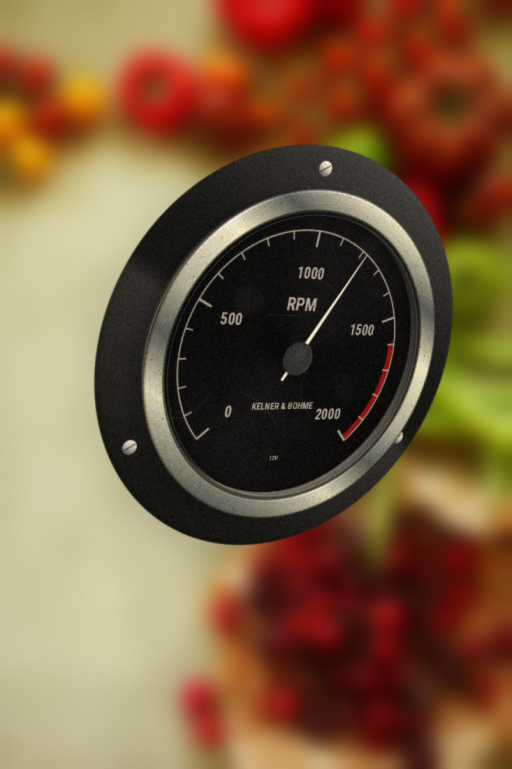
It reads 1200 rpm
